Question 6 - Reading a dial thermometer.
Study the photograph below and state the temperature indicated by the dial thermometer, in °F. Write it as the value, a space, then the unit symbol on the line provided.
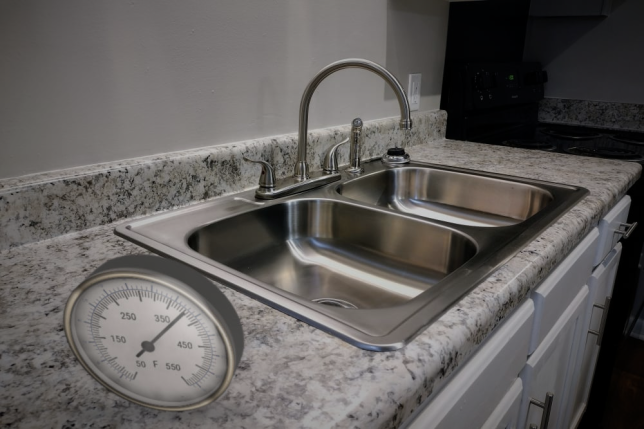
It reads 375 °F
